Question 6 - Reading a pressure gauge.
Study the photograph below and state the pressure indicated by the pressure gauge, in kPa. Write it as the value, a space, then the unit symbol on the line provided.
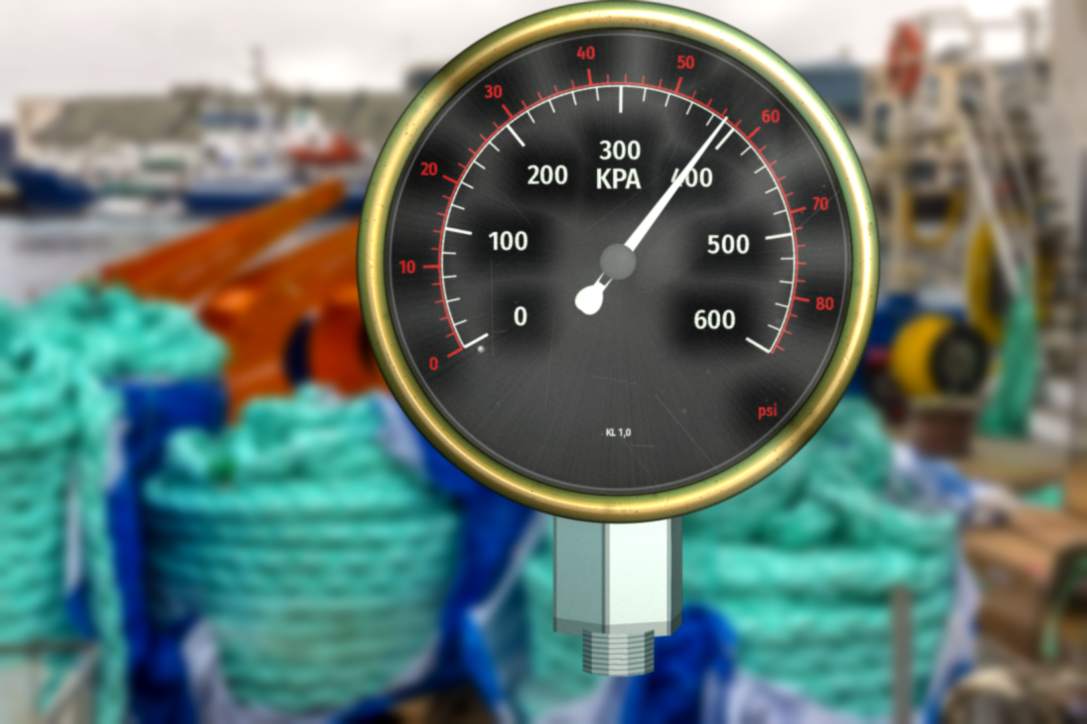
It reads 390 kPa
